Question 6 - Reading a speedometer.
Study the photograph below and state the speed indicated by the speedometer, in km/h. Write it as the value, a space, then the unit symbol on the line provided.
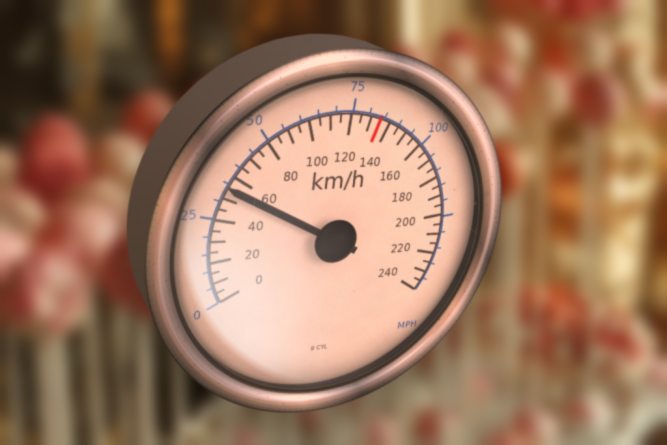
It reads 55 km/h
